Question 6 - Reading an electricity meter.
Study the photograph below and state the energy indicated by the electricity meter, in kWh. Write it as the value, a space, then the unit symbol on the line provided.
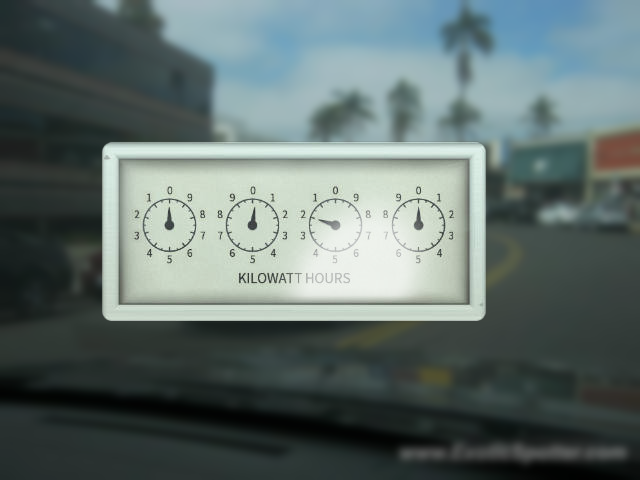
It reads 20 kWh
